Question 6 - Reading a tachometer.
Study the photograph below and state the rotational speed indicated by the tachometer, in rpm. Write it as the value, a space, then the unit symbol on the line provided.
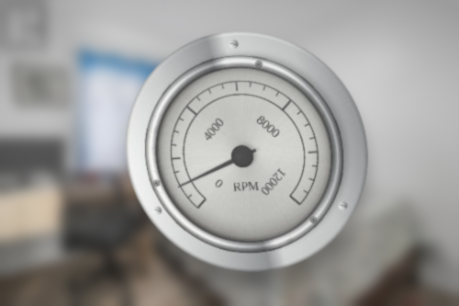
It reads 1000 rpm
